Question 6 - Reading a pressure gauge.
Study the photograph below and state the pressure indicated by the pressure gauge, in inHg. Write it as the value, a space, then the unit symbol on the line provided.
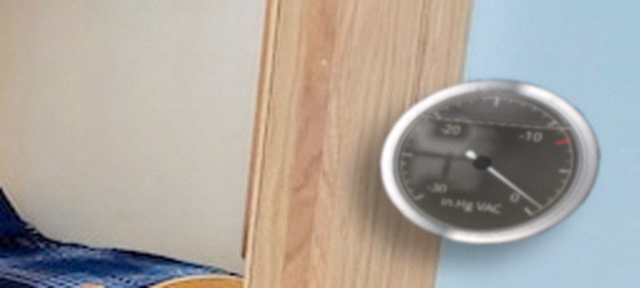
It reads -1 inHg
